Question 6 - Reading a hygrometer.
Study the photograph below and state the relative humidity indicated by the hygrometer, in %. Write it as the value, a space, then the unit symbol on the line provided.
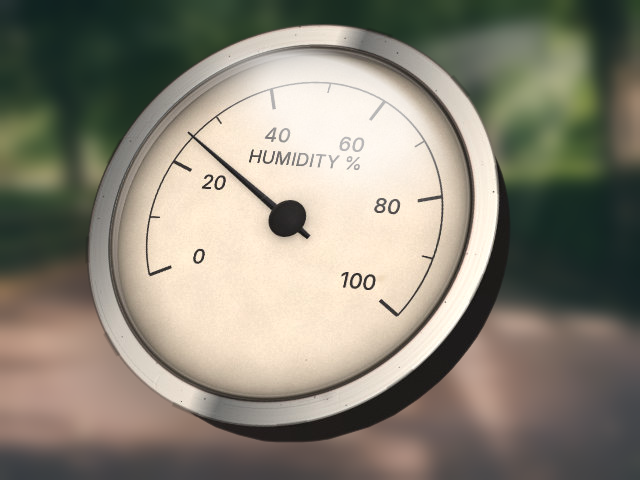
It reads 25 %
